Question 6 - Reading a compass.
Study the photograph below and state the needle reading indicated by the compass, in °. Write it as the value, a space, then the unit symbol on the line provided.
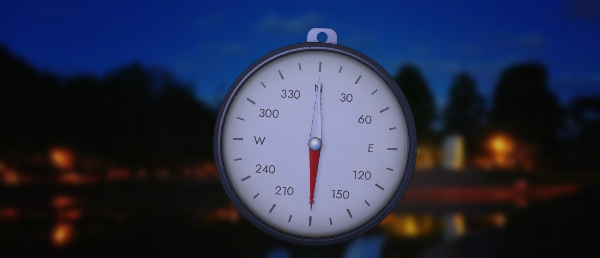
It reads 180 °
